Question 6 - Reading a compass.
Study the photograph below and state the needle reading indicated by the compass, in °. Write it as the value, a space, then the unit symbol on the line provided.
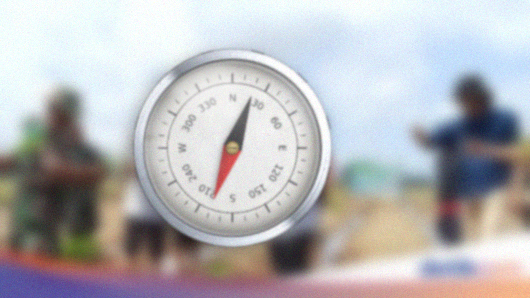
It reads 200 °
